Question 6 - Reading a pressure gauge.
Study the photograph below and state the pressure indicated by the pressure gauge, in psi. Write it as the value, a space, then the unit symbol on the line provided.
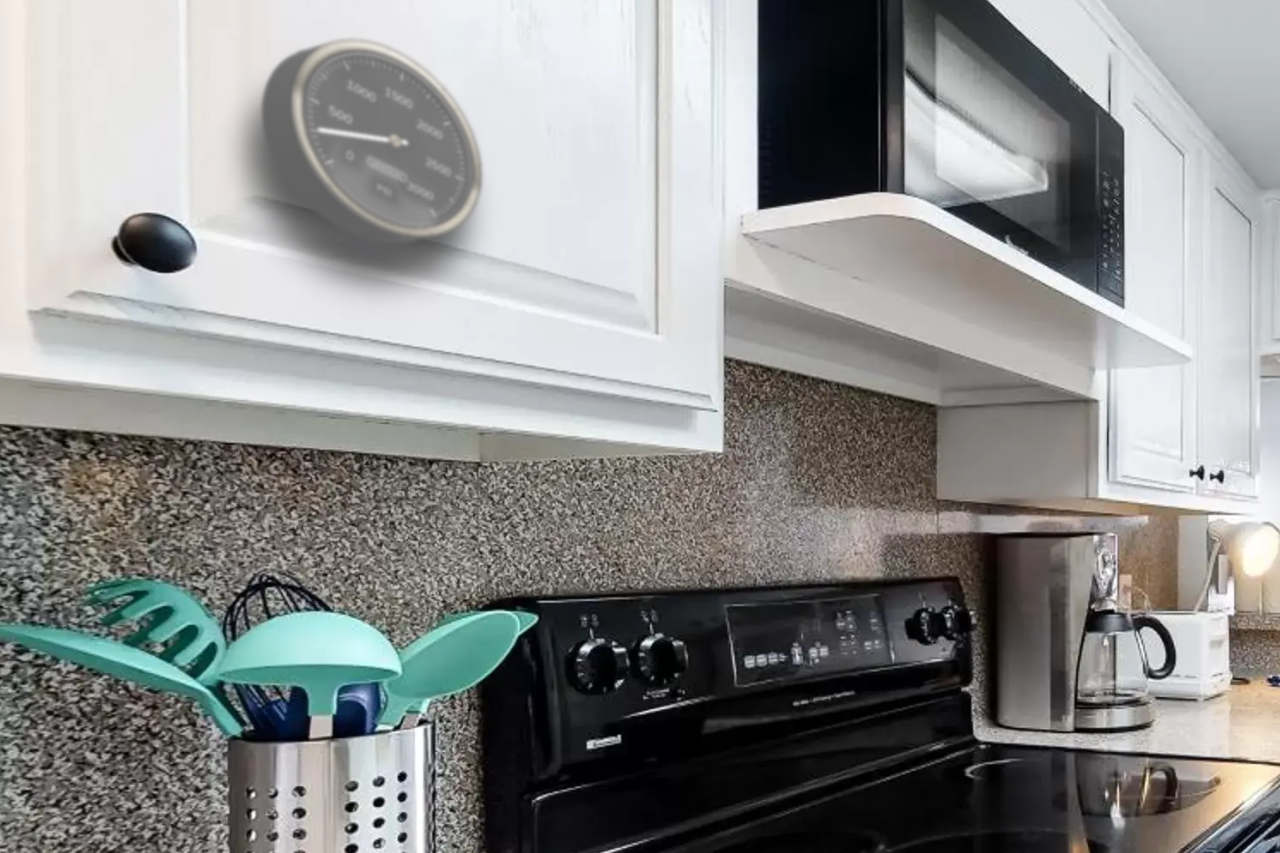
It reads 250 psi
